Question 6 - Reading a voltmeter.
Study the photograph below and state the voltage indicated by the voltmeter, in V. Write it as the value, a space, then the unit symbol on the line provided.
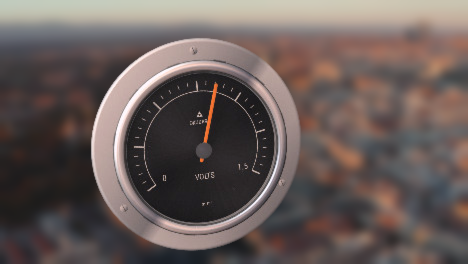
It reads 0.85 V
